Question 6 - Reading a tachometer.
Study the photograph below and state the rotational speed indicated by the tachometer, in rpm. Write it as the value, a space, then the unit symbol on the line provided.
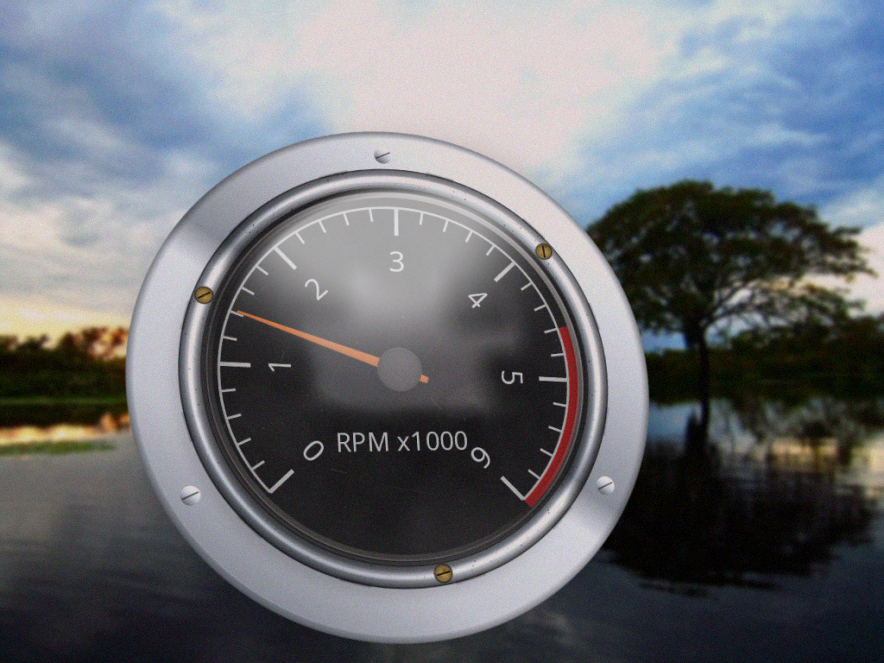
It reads 1400 rpm
